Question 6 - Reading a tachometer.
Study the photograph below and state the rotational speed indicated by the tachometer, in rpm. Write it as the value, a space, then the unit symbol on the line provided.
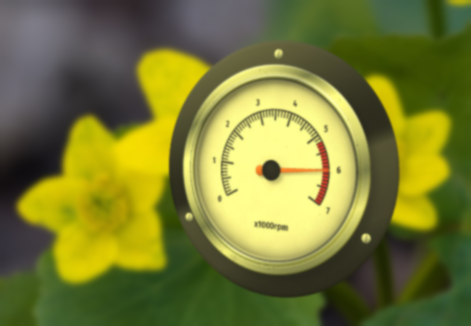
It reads 6000 rpm
